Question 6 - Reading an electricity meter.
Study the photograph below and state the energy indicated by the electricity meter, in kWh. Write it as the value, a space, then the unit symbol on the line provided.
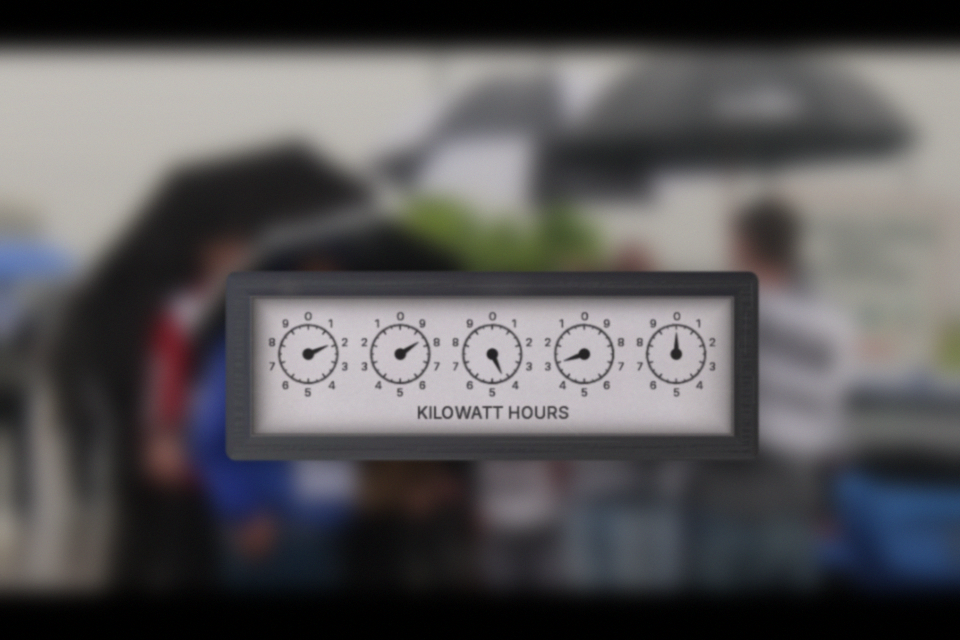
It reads 18430 kWh
